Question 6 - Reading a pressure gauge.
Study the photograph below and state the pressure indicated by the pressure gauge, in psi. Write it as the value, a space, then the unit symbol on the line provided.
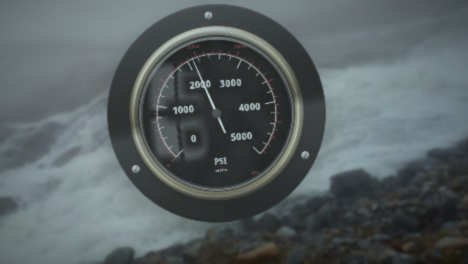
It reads 2100 psi
